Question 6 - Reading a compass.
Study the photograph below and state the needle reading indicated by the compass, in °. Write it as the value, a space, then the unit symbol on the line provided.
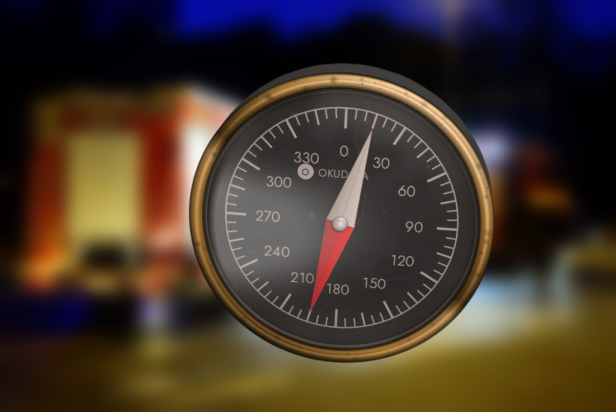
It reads 195 °
